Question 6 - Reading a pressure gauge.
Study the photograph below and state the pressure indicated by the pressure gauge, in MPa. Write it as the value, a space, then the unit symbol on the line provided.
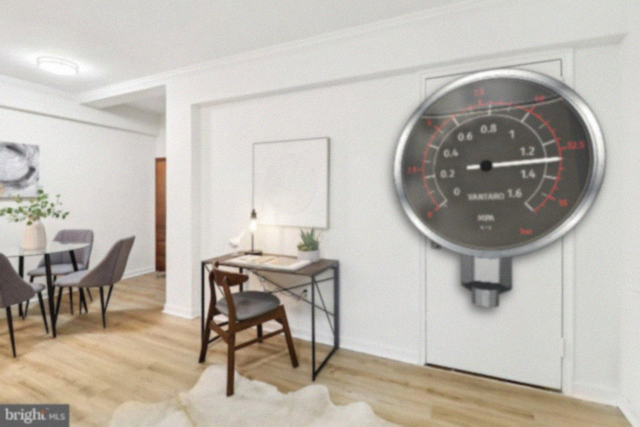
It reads 1.3 MPa
